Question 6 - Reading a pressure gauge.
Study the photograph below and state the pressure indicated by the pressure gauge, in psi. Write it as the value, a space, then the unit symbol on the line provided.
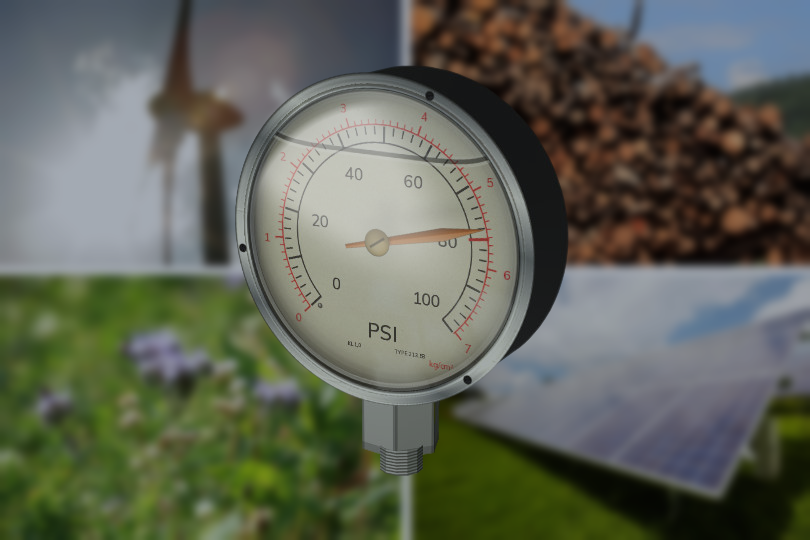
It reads 78 psi
